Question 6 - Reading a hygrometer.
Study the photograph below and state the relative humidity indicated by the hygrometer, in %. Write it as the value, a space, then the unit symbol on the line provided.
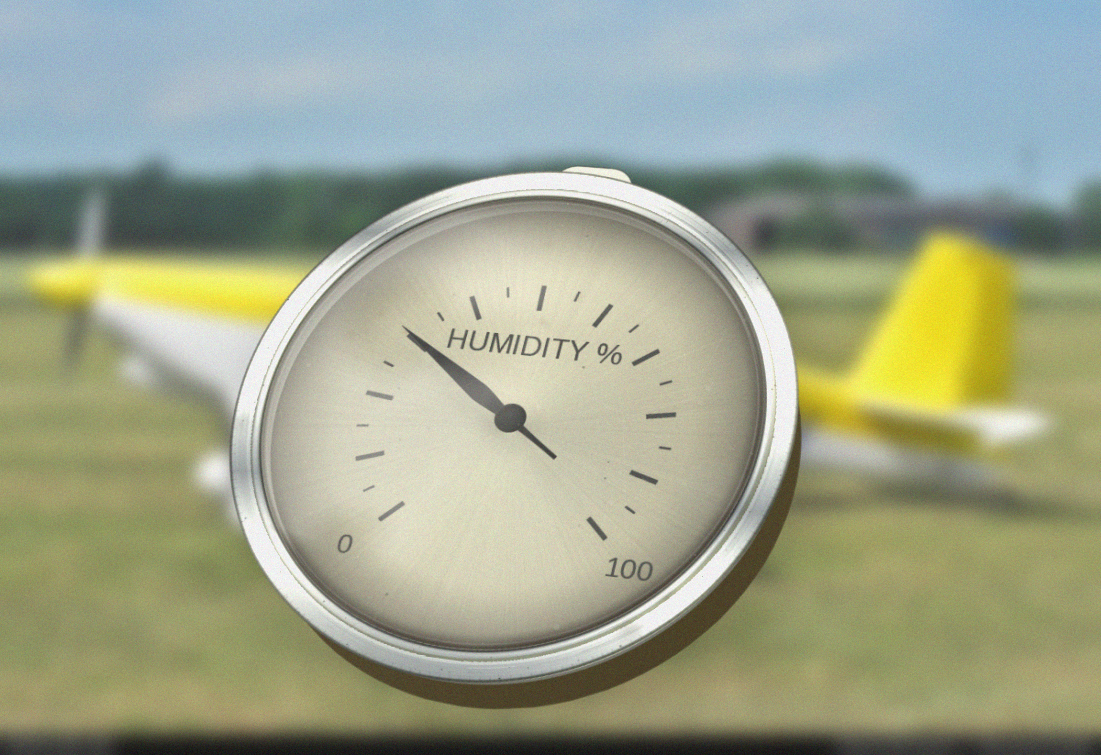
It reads 30 %
